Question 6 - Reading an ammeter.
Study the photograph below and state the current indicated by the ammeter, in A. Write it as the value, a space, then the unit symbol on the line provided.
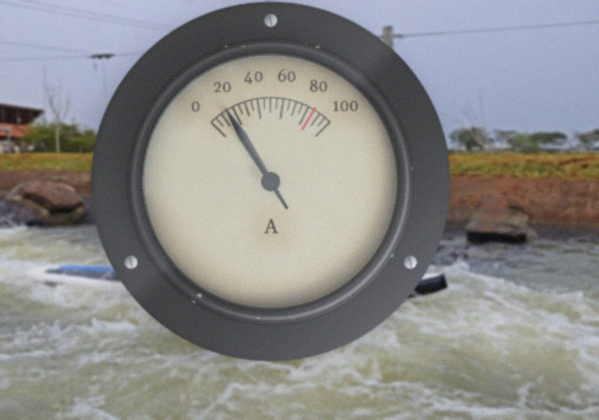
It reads 15 A
